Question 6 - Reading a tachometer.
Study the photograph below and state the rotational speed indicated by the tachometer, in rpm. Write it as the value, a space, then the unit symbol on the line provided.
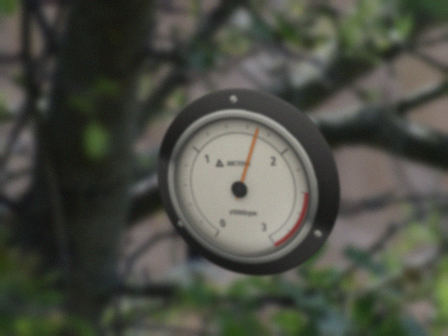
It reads 1700 rpm
